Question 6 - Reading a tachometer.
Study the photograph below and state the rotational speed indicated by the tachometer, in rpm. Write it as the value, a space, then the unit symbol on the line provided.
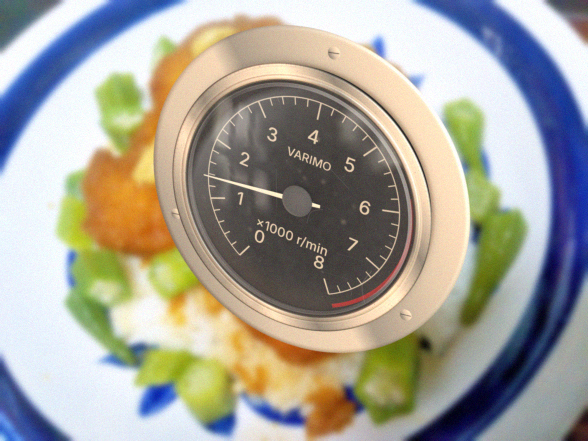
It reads 1400 rpm
